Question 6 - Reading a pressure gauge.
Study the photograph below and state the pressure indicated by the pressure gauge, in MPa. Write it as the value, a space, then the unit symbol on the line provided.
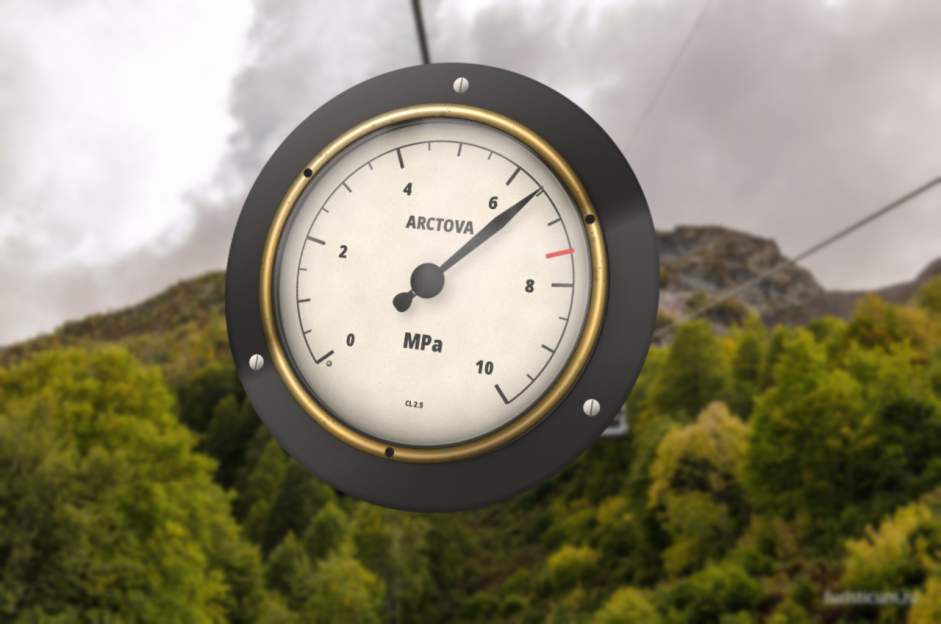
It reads 6.5 MPa
